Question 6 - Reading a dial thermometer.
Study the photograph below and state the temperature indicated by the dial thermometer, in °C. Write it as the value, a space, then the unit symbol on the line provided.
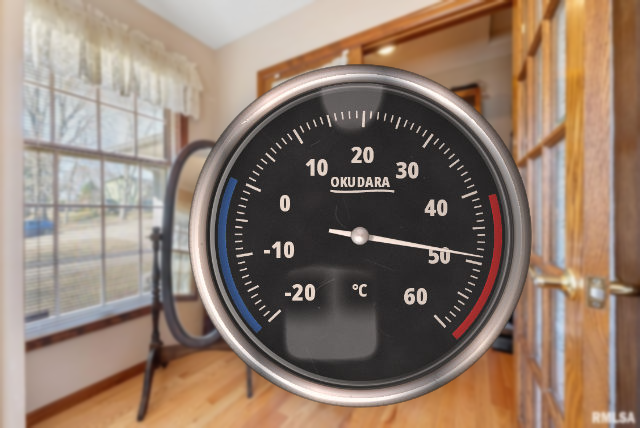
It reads 49 °C
